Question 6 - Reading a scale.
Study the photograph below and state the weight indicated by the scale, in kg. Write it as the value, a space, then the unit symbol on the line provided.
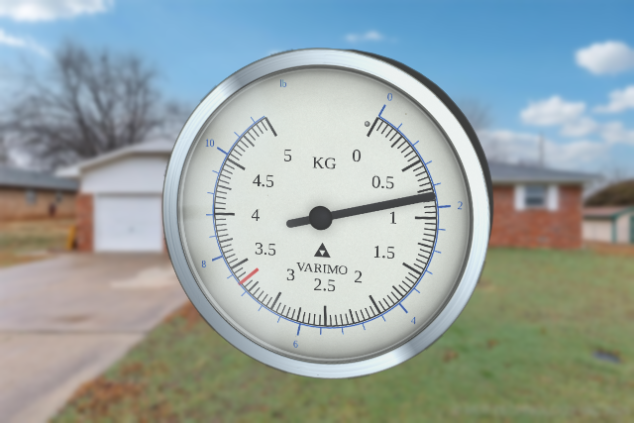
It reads 0.8 kg
